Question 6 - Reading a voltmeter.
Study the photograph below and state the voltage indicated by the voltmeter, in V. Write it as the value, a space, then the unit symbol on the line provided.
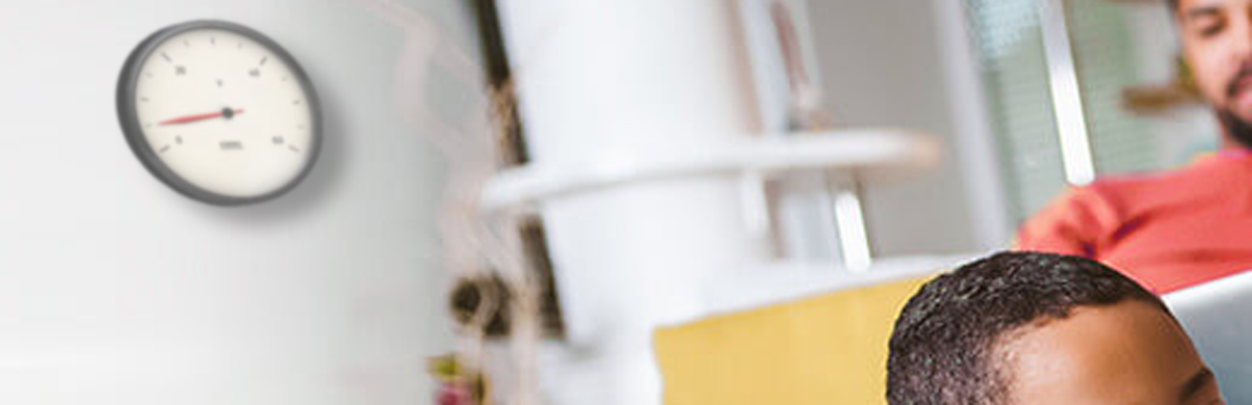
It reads 5 V
